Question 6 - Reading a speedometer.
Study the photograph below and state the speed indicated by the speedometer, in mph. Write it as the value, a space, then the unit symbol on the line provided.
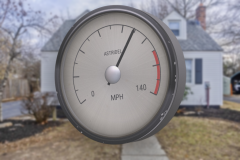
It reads 90 mph
